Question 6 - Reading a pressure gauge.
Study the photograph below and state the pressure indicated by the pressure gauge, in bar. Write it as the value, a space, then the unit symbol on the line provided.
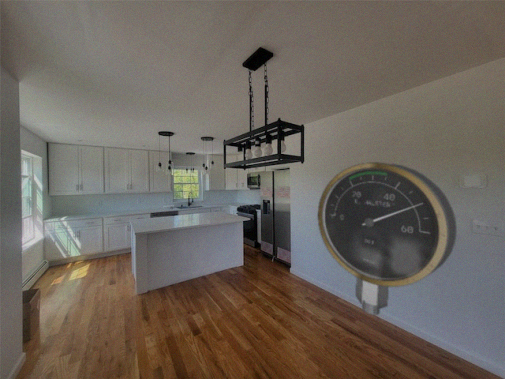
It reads 50 bar
